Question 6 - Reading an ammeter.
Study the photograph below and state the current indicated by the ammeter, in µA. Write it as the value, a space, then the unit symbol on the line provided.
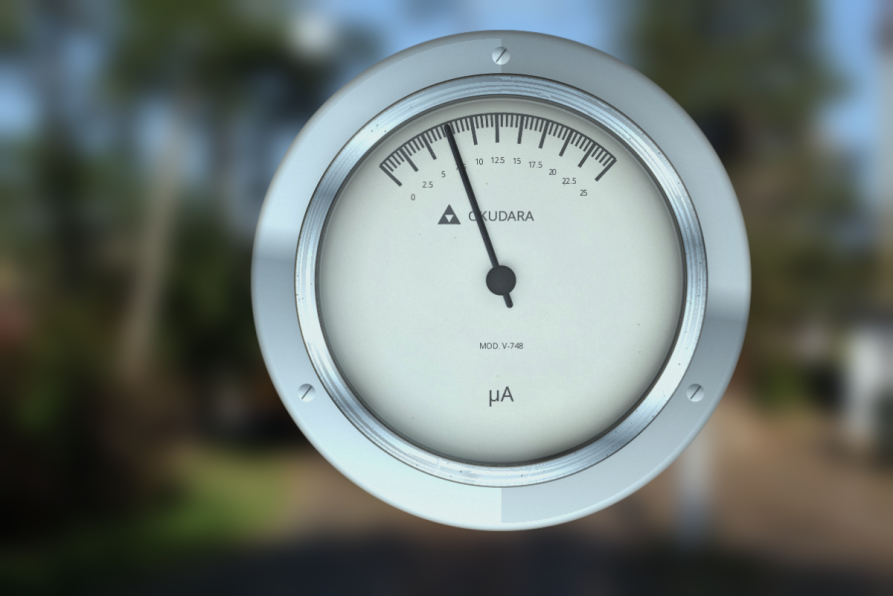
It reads 7.5 µA
